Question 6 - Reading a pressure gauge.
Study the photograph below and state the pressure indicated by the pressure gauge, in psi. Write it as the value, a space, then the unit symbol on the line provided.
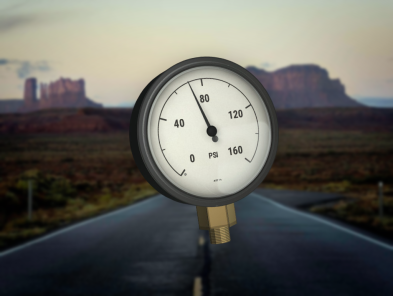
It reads 70 psi
